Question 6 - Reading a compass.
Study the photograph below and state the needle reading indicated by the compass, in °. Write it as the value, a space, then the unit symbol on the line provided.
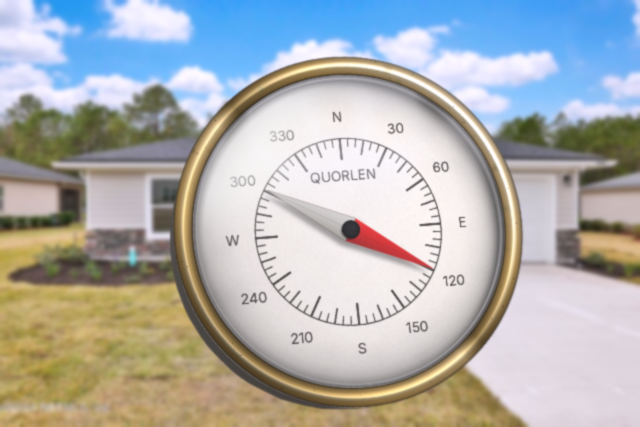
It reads 120 °
